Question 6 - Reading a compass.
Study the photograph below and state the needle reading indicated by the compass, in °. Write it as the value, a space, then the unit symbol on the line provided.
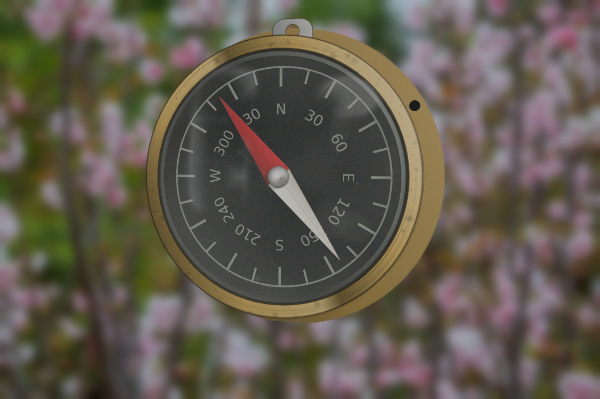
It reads 322.5 °
